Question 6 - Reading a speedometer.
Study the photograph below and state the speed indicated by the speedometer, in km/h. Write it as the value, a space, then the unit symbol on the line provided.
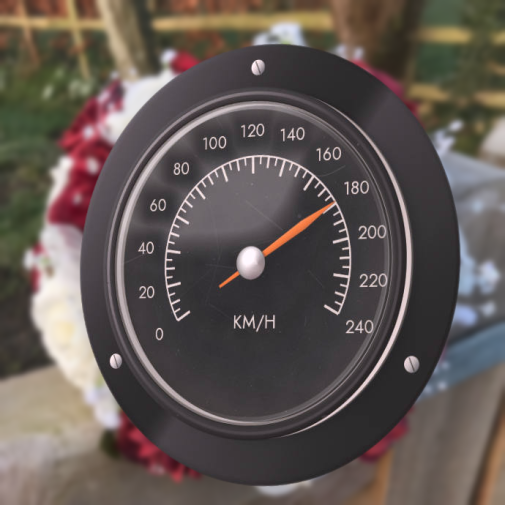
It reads 180 km/h
